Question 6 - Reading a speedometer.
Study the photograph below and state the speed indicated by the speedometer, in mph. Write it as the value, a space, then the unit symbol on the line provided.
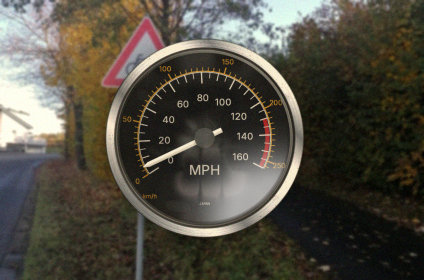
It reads 5 mph
